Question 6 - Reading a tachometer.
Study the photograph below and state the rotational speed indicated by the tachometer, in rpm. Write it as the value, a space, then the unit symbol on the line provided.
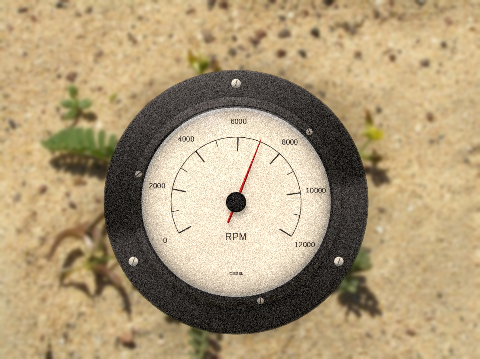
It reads 7000 rpm
